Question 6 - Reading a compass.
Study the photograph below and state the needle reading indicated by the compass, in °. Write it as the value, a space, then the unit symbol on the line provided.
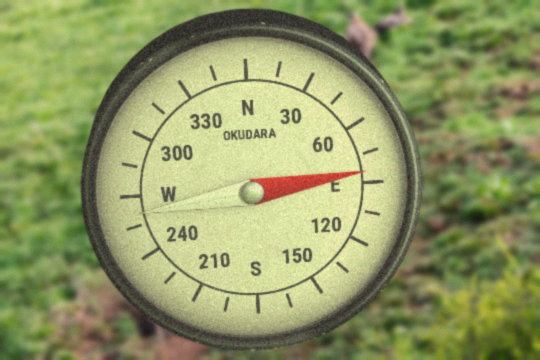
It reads 82.5 °
